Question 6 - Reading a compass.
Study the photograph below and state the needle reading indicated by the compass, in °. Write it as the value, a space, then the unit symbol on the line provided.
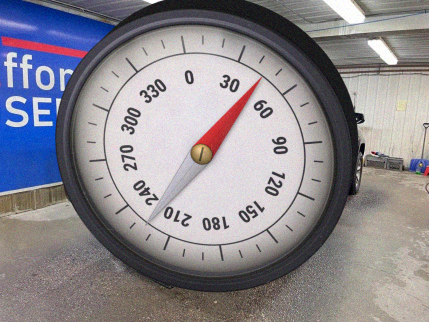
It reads 45 °
